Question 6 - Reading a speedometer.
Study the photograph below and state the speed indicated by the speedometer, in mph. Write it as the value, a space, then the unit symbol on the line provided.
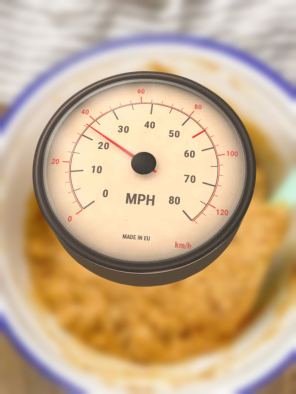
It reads 22.5 mph
